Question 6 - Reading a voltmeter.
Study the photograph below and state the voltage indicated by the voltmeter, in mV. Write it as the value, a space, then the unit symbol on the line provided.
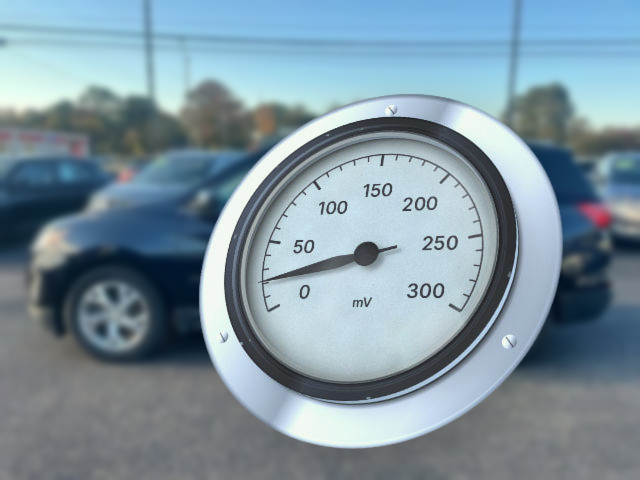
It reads 20 mV
